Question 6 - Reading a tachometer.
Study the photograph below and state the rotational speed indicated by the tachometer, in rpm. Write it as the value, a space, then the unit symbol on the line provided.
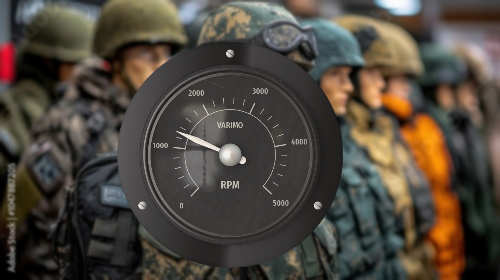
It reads 1300 rpm
